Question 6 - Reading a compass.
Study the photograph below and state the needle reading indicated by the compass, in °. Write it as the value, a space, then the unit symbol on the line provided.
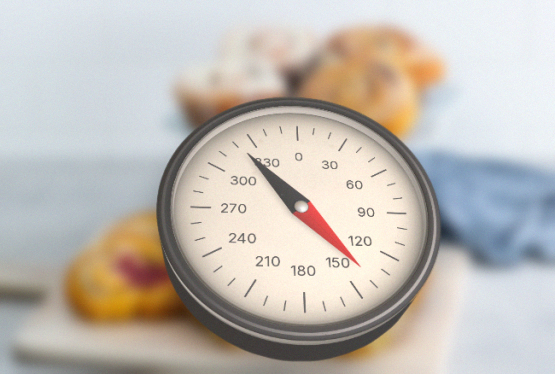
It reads 140 °
